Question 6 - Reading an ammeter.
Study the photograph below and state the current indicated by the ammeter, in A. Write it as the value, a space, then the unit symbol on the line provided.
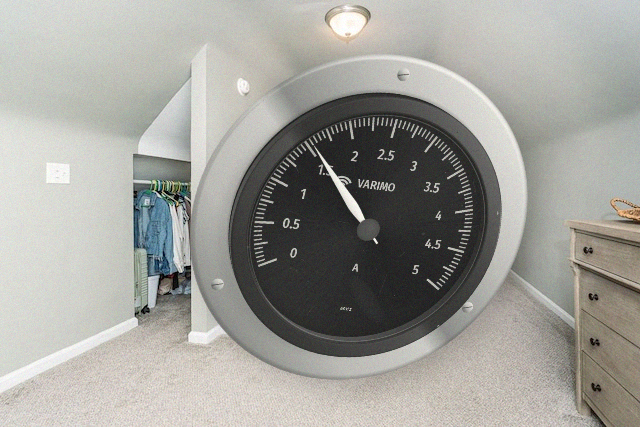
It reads 1.55 A
